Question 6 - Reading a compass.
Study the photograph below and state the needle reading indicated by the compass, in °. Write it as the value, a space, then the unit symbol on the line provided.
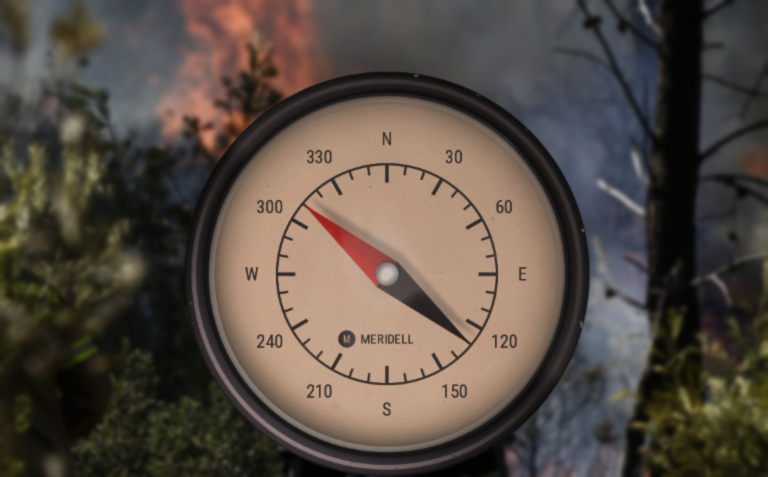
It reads 310 °
